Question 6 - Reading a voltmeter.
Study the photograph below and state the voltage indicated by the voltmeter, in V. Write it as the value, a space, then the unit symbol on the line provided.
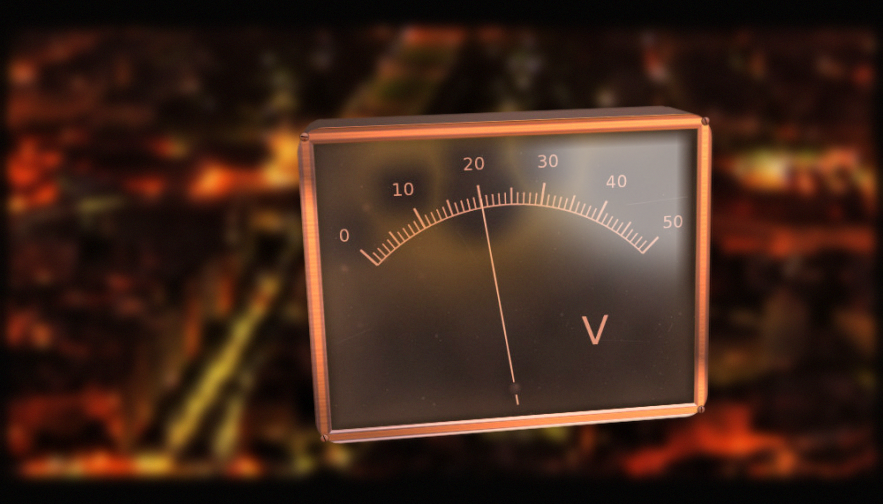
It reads 20 V
